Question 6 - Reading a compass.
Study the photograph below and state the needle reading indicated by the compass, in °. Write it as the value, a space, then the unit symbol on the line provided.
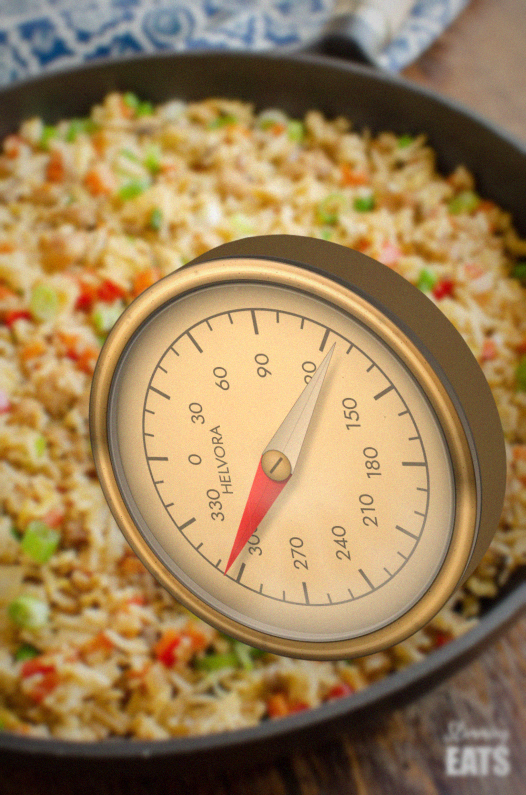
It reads 305 °
